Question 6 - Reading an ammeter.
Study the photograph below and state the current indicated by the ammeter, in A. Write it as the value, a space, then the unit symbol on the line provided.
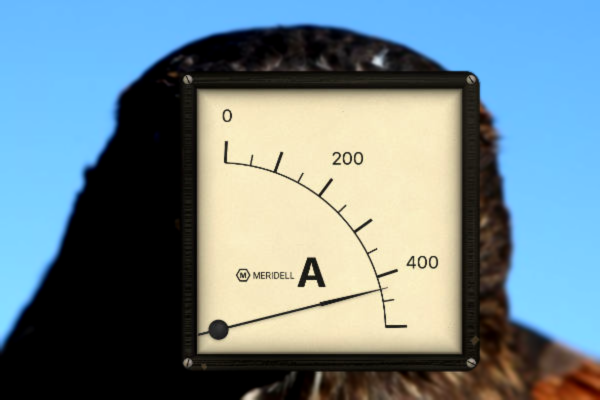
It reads 425 A
